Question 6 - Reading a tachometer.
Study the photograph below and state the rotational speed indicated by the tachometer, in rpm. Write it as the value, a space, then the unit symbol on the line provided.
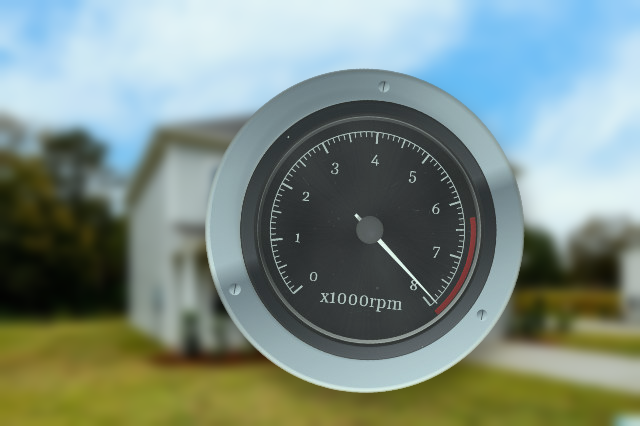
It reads 7900 rpm
